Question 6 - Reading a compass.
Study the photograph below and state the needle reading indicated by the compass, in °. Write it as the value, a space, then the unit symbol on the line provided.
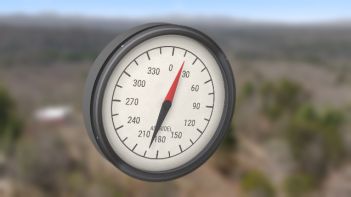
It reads 15 °
